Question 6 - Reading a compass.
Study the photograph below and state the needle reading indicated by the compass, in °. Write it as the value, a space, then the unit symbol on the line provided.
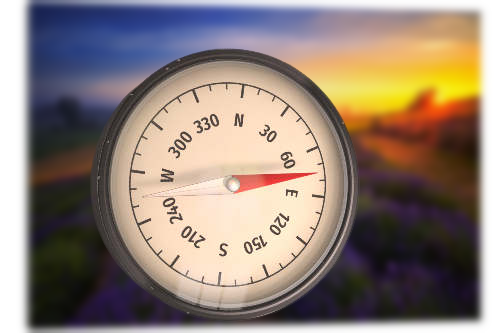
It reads 75 °
